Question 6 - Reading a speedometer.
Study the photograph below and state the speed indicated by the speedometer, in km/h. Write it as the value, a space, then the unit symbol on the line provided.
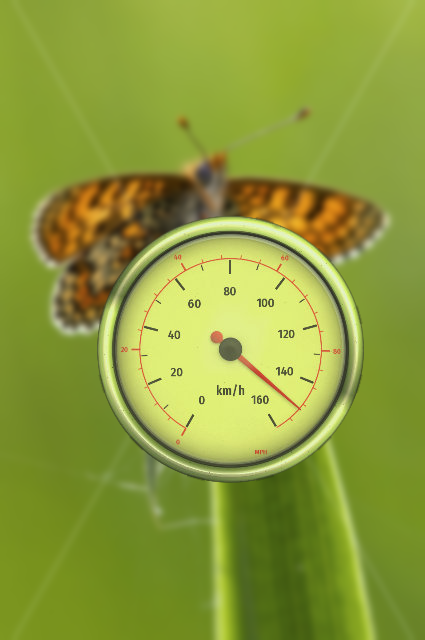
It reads 150 km/h
